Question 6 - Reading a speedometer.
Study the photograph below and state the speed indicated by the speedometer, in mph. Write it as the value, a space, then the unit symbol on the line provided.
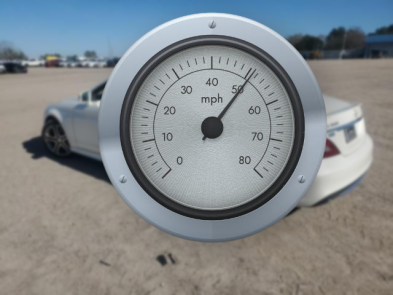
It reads 51 mph
